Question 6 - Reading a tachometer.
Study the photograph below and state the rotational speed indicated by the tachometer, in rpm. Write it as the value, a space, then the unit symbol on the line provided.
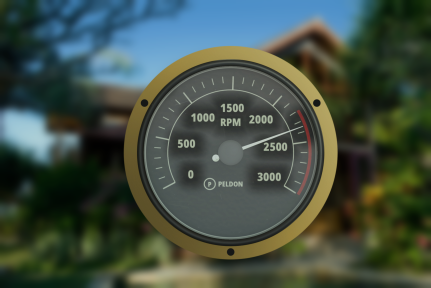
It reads 2350 rpm
